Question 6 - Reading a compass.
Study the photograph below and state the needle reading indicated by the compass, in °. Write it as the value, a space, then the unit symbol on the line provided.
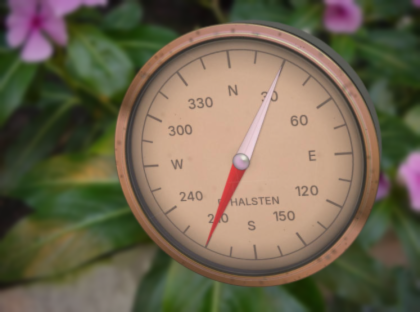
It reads 210 °
